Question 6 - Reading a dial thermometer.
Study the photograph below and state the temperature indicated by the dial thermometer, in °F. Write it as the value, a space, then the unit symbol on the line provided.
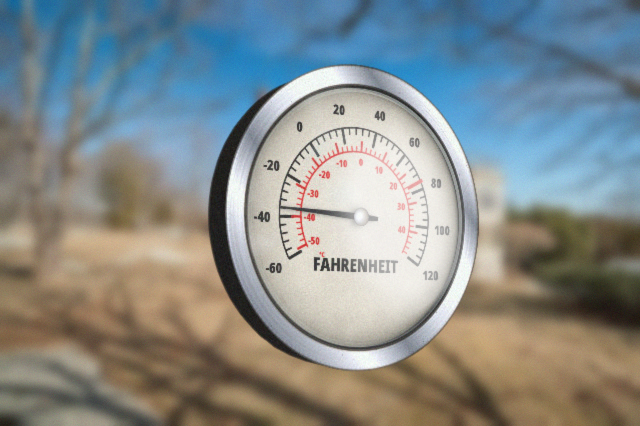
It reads -36 °F
